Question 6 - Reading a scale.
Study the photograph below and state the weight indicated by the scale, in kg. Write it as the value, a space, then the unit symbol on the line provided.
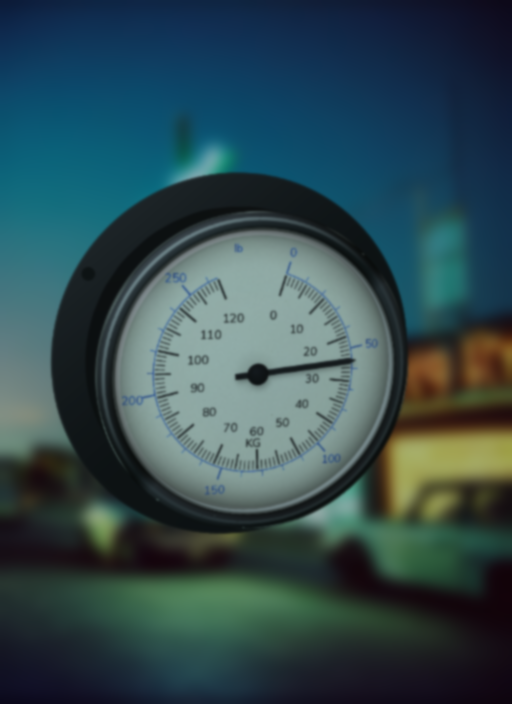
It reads 25 kg
